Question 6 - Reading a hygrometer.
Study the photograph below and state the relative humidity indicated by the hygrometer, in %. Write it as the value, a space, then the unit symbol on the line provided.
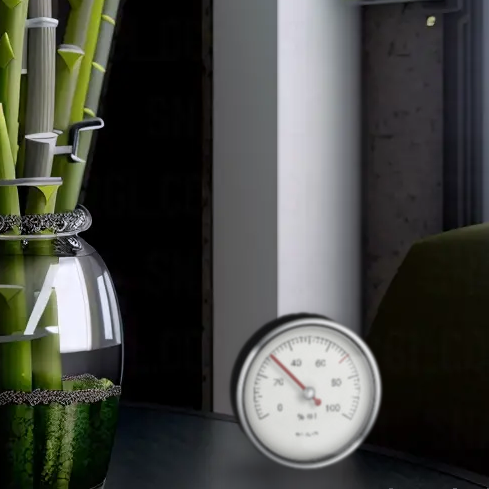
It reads 30 %
